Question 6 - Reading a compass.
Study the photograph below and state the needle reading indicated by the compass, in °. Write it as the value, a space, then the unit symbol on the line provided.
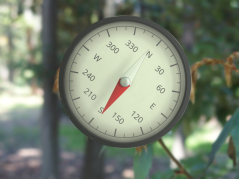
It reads 175 °
